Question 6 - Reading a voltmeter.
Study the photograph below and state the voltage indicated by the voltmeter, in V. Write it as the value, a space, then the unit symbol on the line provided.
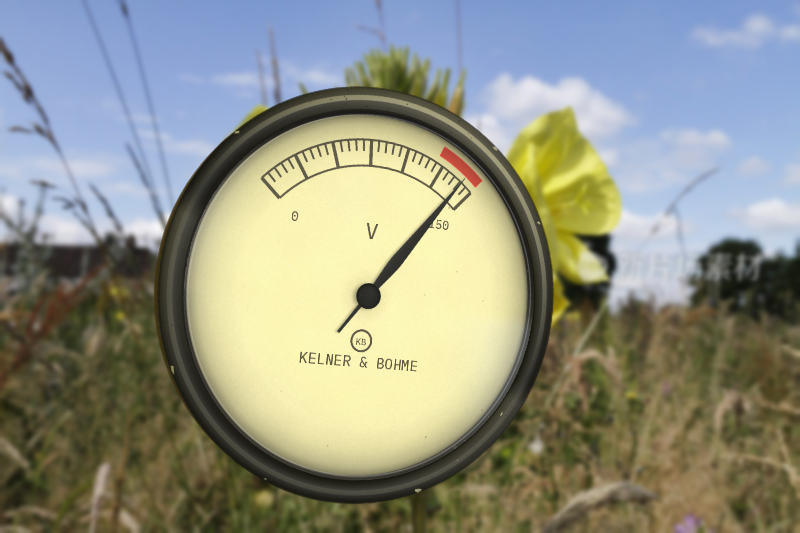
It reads 140 V
